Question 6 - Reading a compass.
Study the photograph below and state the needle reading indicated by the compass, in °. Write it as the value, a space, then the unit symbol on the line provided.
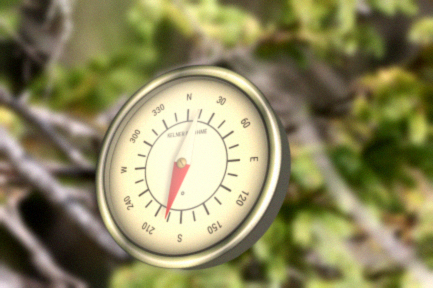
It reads 195 °
